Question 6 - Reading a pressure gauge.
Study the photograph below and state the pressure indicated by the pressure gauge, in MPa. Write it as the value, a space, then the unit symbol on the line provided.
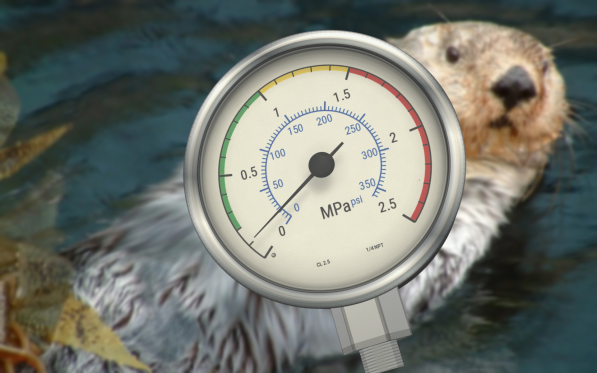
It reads 0.1 MPa
